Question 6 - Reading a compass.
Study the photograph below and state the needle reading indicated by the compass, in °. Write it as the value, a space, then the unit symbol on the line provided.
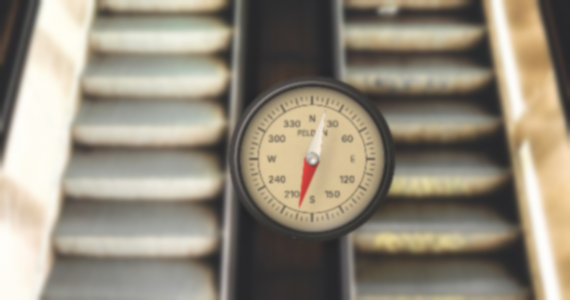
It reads 195 °
